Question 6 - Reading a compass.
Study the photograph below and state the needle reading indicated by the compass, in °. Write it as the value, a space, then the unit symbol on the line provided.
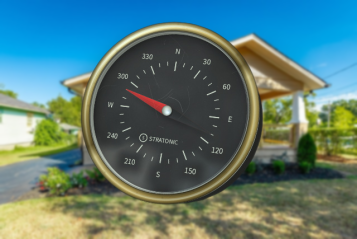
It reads 290 °
